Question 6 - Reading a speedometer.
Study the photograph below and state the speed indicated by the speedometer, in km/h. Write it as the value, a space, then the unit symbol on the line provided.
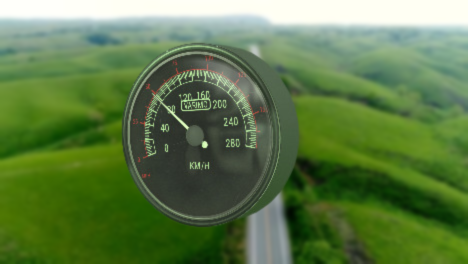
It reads 80 km/h
